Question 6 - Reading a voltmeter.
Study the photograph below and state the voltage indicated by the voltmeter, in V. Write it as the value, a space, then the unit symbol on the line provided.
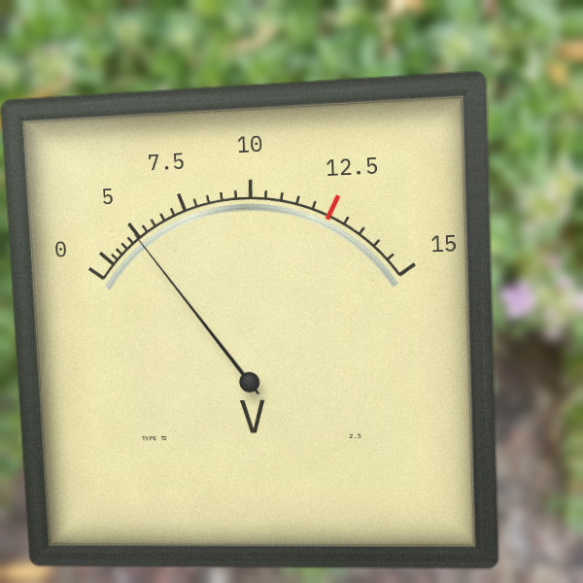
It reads 5 V
